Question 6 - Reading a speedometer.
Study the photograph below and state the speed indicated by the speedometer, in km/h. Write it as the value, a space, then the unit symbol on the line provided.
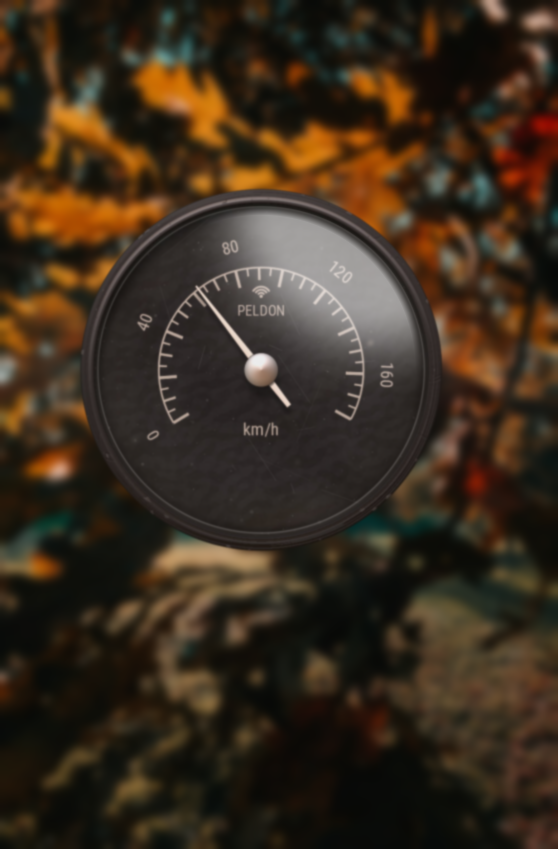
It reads 62.5 km/h
